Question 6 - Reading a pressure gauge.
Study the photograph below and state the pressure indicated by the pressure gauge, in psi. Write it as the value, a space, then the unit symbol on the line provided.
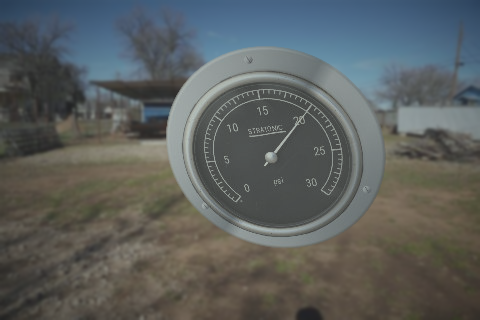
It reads 20 psi
